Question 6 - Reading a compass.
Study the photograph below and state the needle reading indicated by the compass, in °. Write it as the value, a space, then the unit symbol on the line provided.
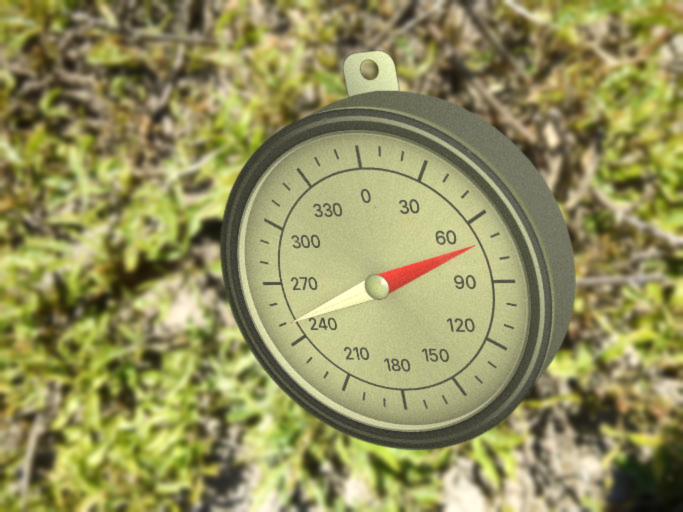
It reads 70 °
